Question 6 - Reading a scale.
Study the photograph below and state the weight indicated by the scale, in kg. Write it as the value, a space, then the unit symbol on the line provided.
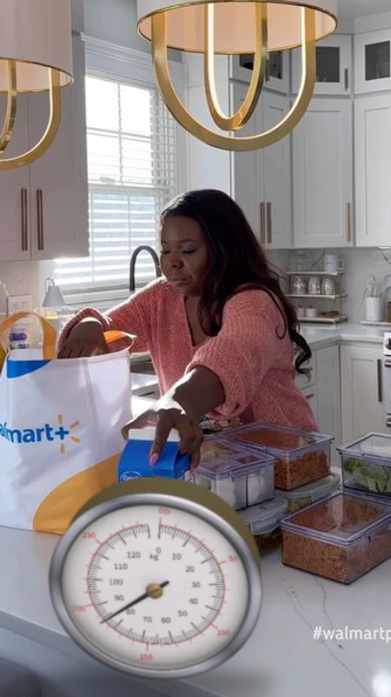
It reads 85 kg
